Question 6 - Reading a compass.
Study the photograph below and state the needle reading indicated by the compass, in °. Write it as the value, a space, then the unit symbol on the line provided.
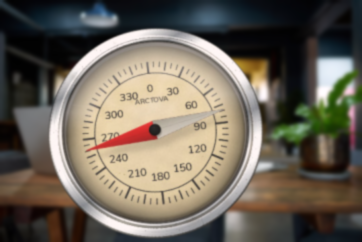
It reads 260 °
